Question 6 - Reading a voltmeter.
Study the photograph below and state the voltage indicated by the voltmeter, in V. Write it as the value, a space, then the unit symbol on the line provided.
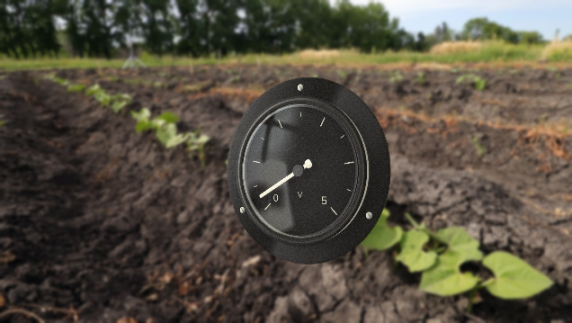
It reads 0.25 V
